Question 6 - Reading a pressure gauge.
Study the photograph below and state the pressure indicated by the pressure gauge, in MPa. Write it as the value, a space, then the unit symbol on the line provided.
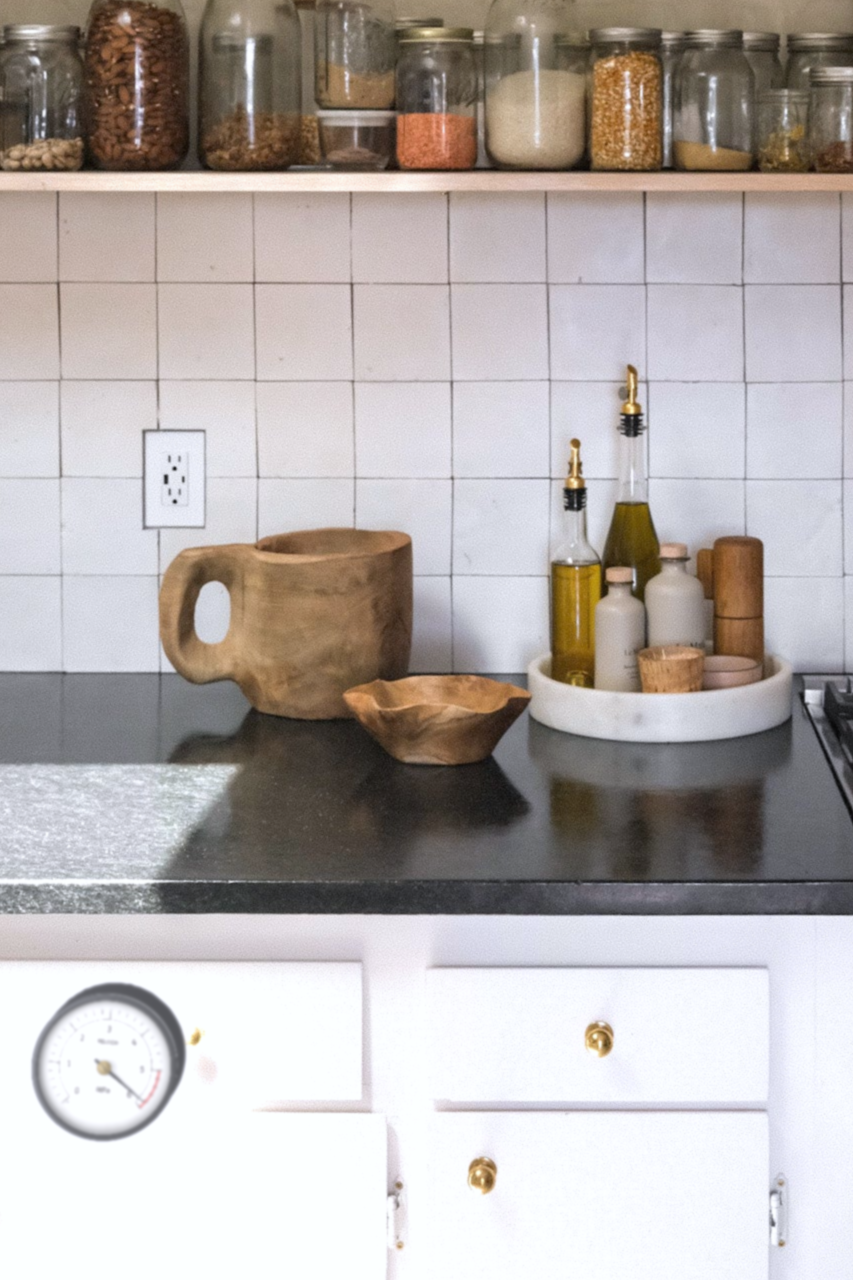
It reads 5.8 MPa
